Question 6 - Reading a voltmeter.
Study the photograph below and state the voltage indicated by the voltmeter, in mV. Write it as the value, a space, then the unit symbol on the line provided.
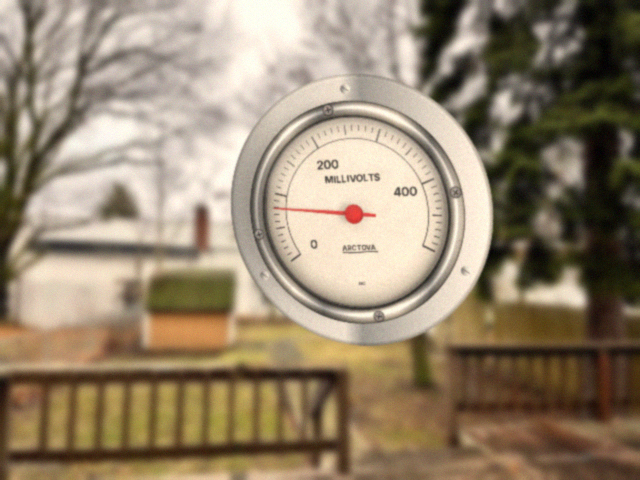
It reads 80 mV
